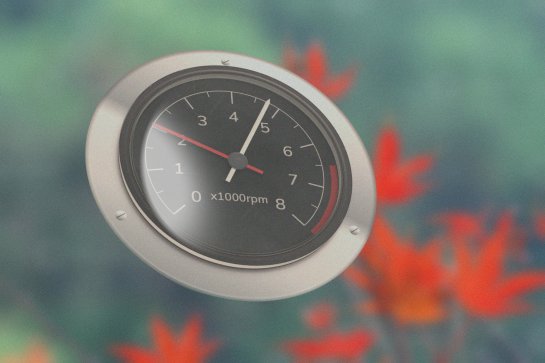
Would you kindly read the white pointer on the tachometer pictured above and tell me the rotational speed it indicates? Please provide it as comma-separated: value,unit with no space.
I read 4750,rpm
